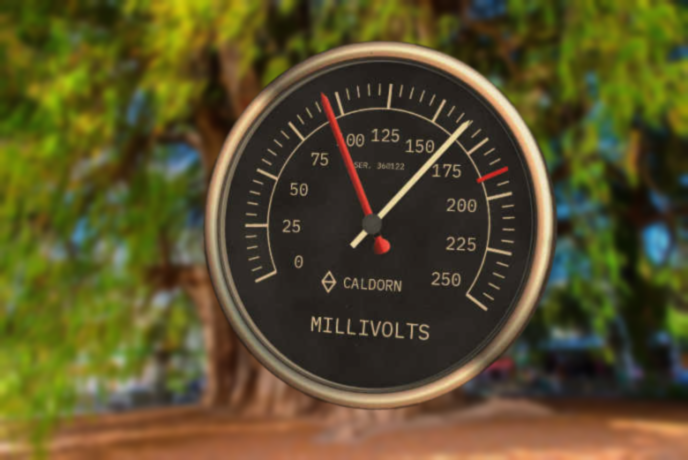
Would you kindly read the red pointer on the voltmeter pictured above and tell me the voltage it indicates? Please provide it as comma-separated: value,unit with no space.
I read 95,mV
